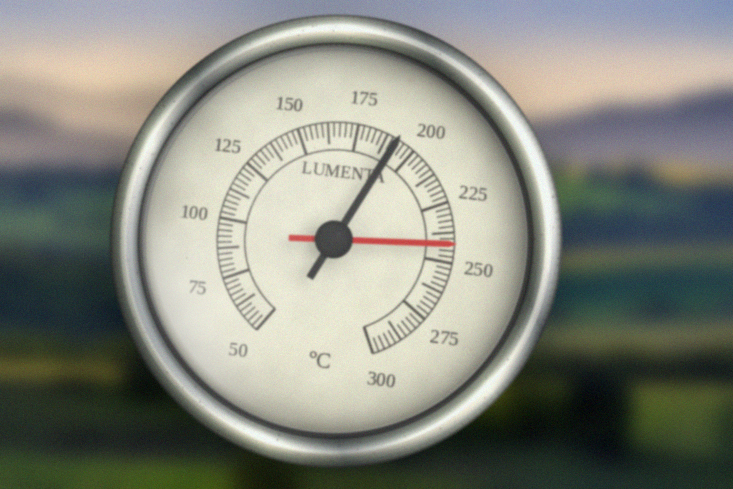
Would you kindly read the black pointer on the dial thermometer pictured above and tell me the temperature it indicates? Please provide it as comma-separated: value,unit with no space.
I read 192.5,°C
